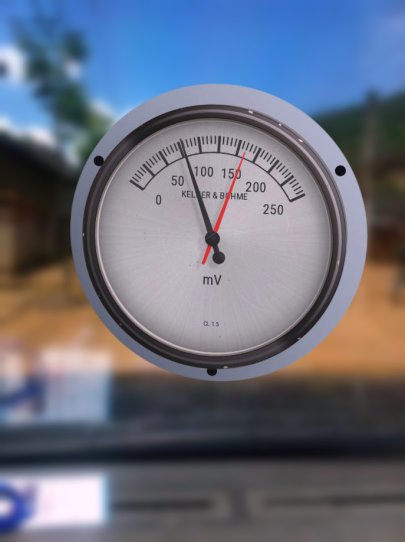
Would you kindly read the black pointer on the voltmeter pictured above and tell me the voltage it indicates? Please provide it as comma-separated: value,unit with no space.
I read 80,mV
